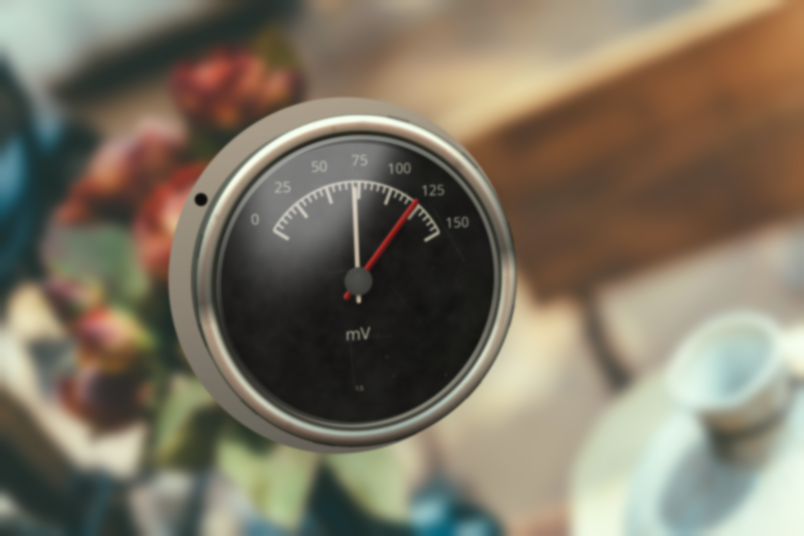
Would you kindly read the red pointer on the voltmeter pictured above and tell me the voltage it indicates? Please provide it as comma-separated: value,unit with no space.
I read 120,mV
